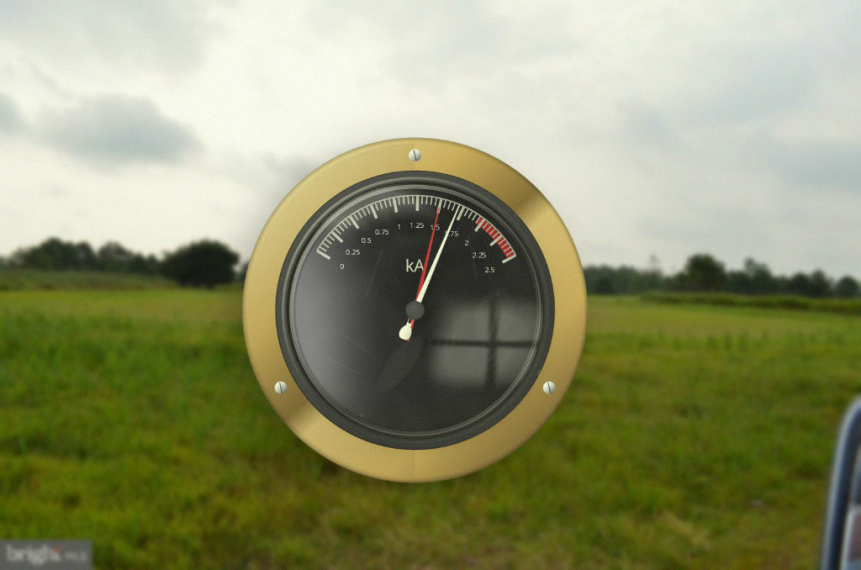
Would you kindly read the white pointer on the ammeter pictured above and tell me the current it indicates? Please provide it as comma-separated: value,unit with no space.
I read 1.7,kA
